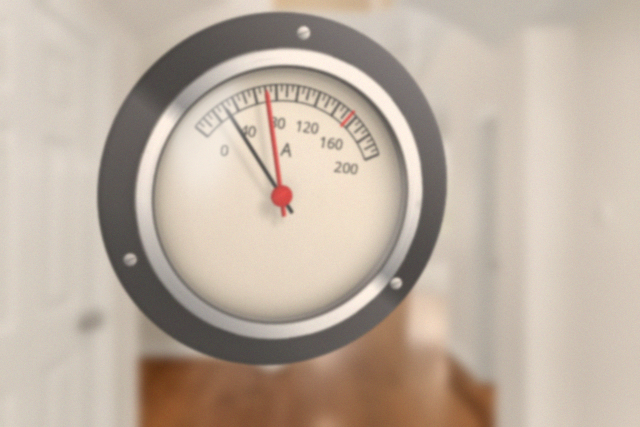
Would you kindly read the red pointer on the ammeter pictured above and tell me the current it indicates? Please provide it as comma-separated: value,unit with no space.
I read 70,A
